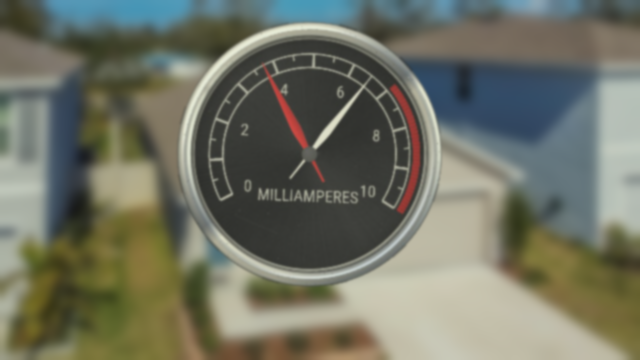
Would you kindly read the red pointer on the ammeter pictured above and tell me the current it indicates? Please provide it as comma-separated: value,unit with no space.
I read 3.75,mA
